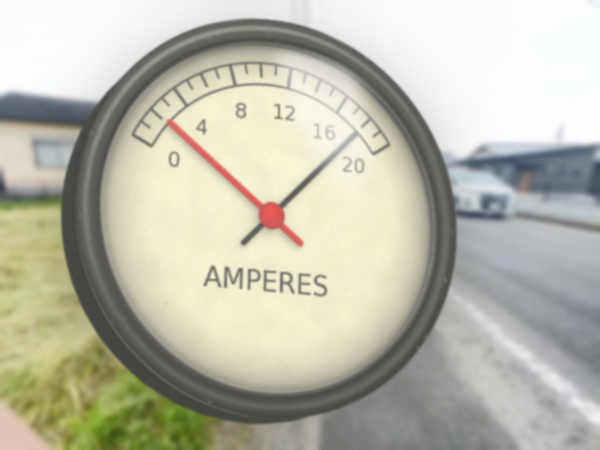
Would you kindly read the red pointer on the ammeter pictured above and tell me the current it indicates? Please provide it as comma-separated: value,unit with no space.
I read 2,A
